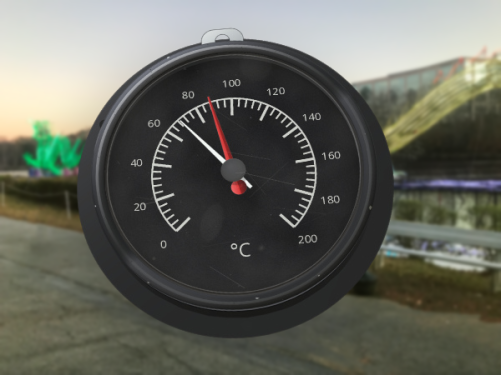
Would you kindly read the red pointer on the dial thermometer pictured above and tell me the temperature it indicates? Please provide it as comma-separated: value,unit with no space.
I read 88,°C
